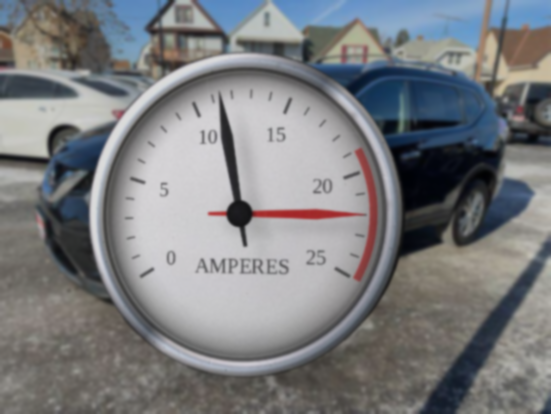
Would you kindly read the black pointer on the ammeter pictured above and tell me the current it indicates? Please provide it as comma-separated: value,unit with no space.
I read 11.5,A
